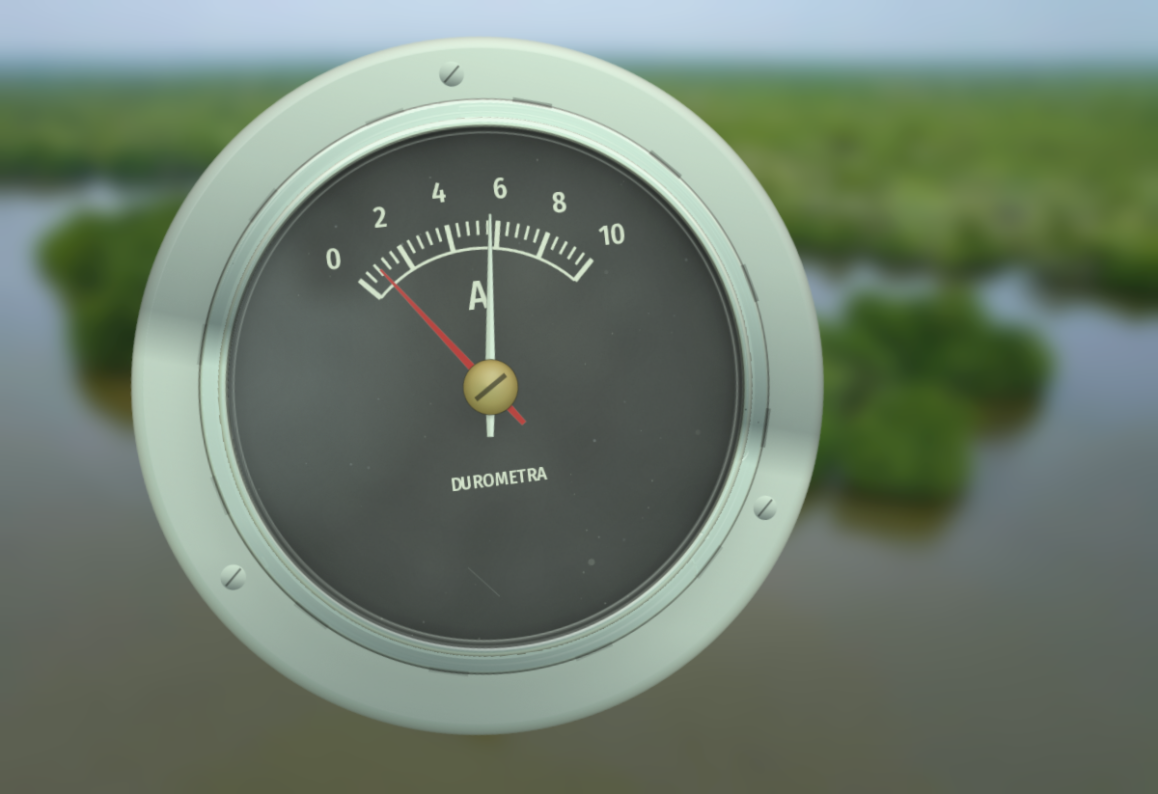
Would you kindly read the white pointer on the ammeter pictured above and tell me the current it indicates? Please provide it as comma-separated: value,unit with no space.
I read 5.6,A
